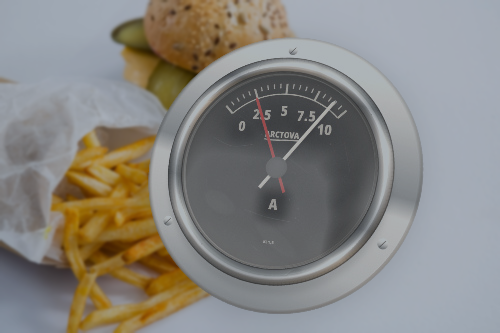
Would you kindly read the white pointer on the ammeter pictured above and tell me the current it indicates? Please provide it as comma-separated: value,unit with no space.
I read 9,A
